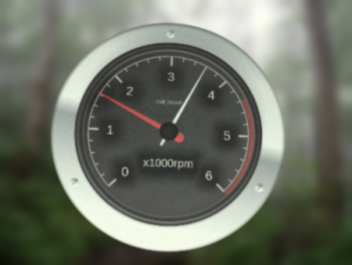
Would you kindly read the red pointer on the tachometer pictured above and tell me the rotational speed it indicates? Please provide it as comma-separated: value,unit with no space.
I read 1600,rpm
